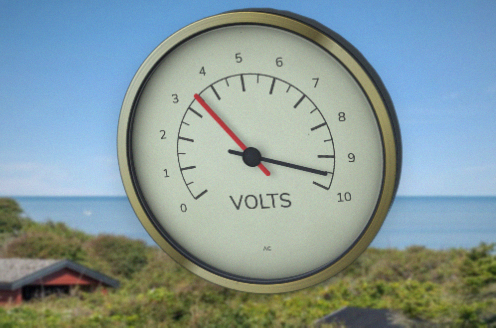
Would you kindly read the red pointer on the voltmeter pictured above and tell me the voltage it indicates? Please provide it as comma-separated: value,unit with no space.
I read 3.5,V
